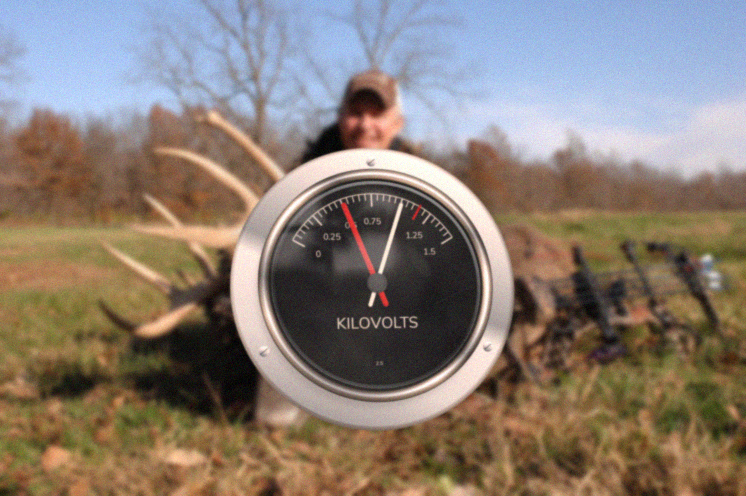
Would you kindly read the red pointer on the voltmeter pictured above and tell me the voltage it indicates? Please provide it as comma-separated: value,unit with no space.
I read 0.5,kV
